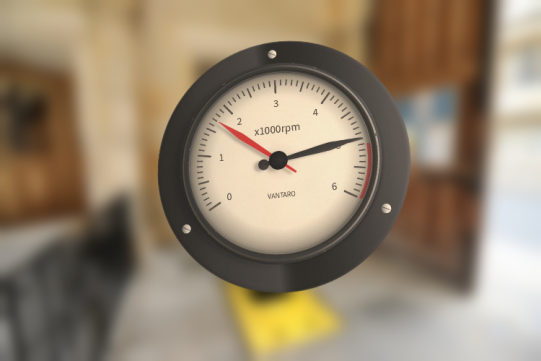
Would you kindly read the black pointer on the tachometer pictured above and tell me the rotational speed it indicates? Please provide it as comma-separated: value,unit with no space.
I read 5000,rpm
